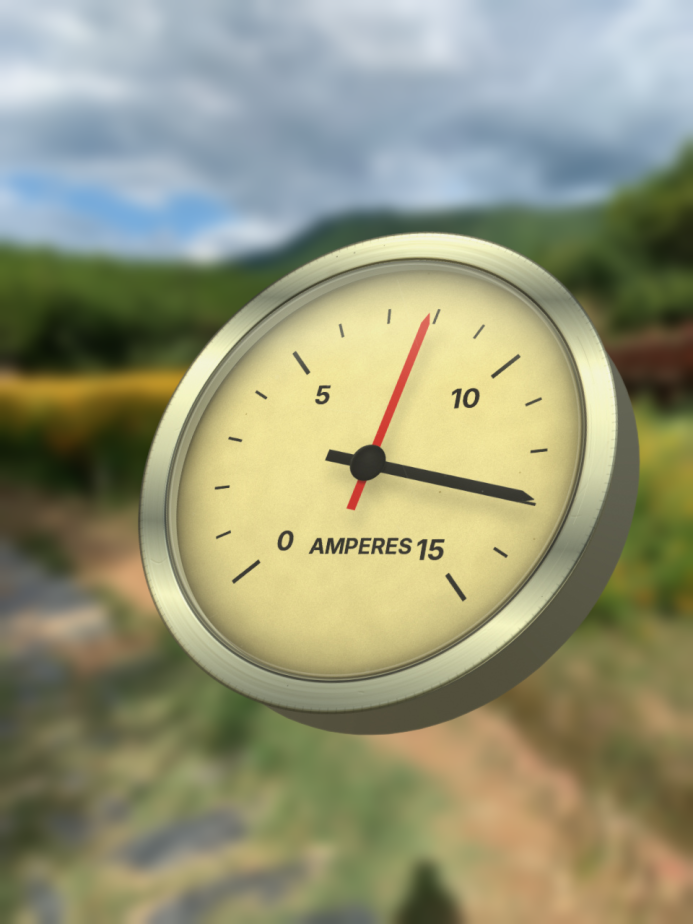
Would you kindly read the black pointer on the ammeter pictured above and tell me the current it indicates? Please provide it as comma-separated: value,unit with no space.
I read 13,A
